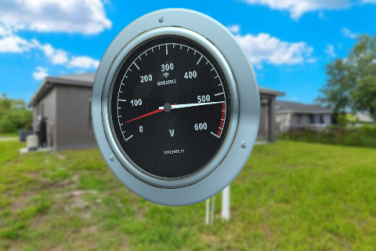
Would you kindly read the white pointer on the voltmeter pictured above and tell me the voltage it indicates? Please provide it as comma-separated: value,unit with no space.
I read 520,V
